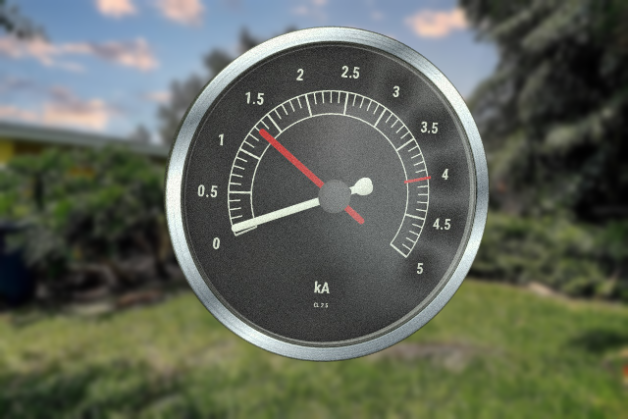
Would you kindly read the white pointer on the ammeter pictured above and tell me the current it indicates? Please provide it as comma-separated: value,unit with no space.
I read 0.1,kA
